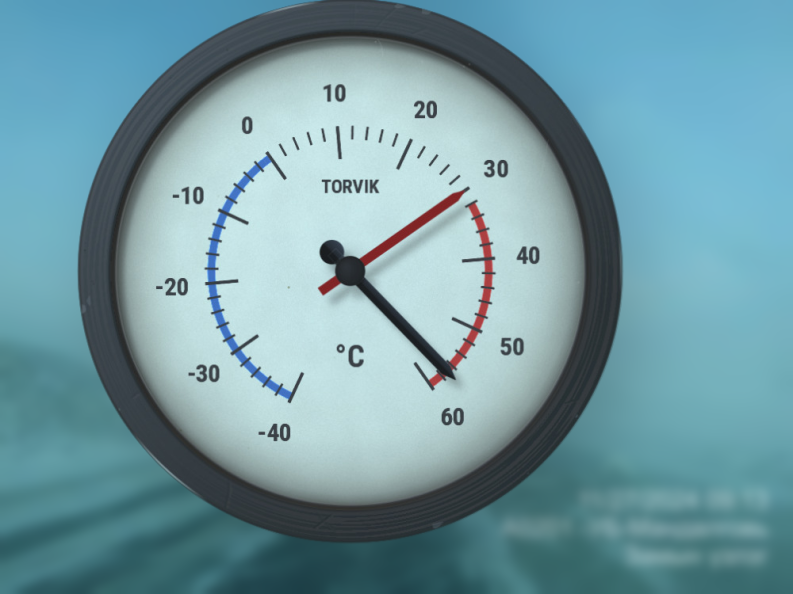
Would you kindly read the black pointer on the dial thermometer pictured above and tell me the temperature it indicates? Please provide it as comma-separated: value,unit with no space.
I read 57,°C
